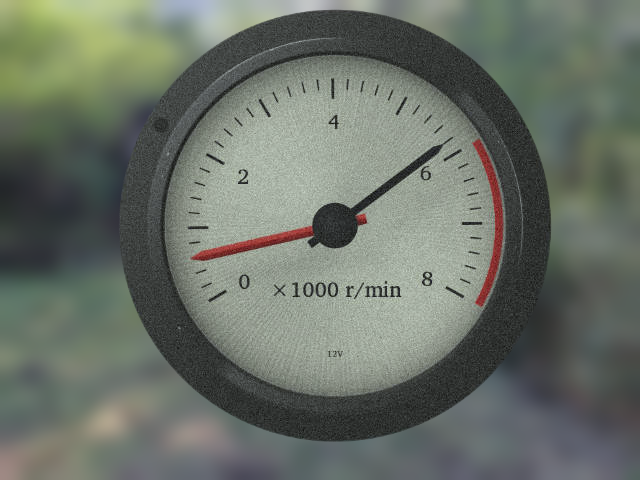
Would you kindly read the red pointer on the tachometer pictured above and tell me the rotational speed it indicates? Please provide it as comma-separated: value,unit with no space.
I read 600,rpm
